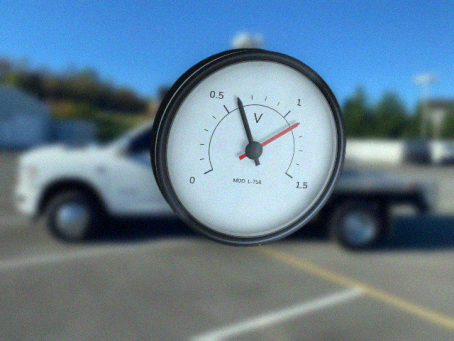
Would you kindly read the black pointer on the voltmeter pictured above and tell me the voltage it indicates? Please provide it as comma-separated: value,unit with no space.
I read 0.6,V
